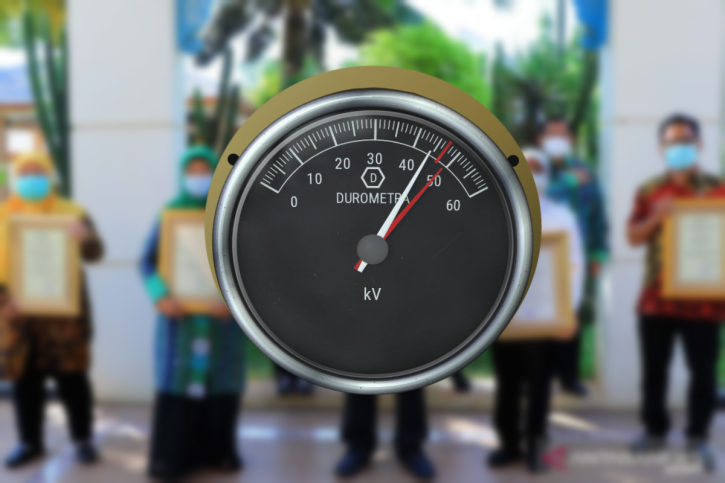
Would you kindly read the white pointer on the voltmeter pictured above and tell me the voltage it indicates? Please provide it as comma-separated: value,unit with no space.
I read 44,kV
